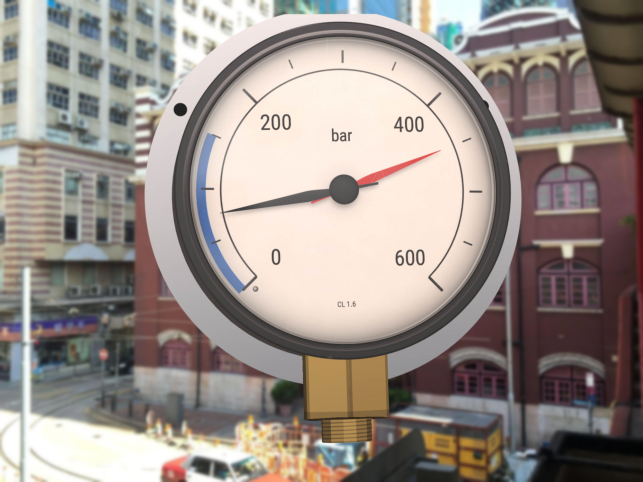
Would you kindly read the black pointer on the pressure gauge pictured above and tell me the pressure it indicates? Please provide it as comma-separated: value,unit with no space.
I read 75,bar
